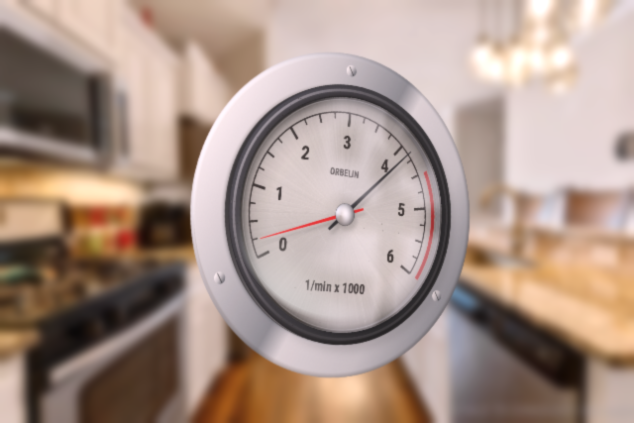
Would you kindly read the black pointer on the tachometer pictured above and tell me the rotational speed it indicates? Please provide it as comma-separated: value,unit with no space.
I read 4125,rpm
